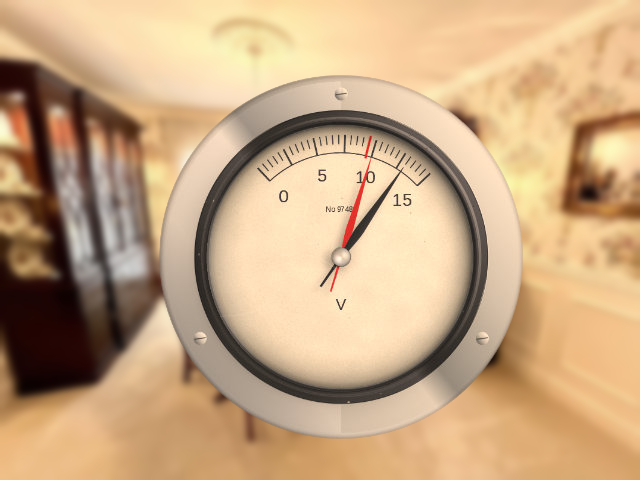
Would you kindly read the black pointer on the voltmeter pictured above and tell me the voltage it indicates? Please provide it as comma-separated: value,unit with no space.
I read 13,V
